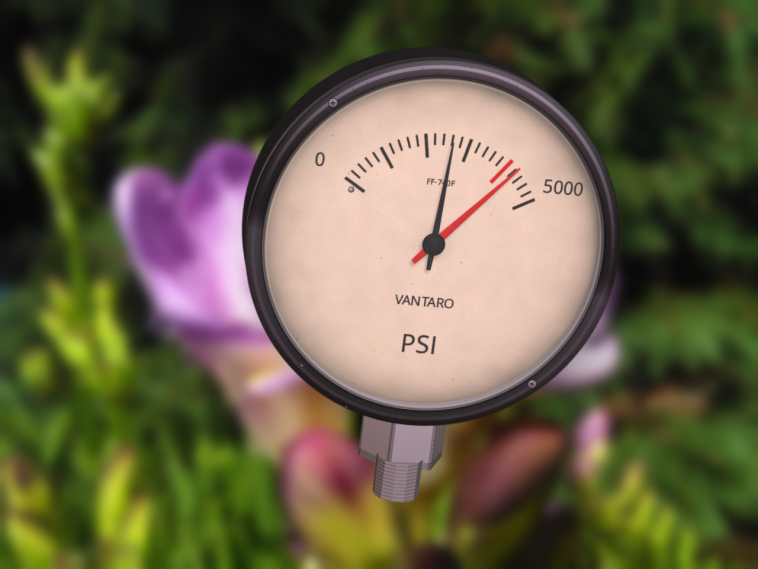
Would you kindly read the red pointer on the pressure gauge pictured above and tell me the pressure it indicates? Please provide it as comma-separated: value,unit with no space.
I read 4200,psi
